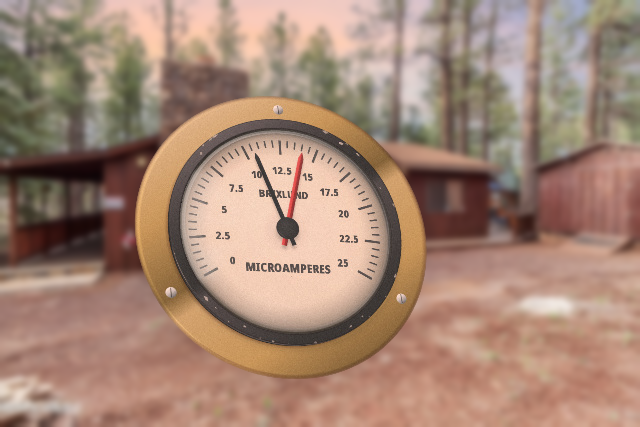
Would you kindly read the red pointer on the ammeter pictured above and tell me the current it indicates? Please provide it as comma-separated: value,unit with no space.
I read 14,µA
